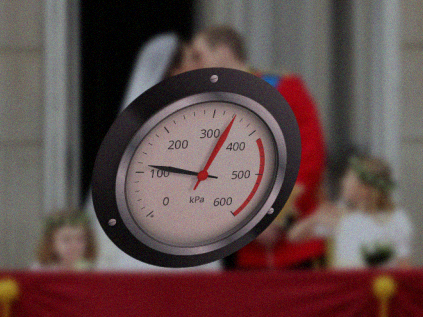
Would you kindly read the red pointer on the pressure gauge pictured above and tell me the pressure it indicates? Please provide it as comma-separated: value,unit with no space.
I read 340,kPa
